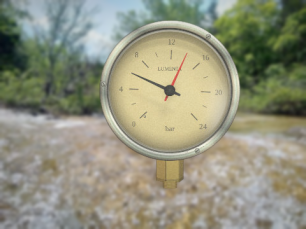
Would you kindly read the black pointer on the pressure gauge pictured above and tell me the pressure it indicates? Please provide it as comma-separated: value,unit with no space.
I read 6,bar
